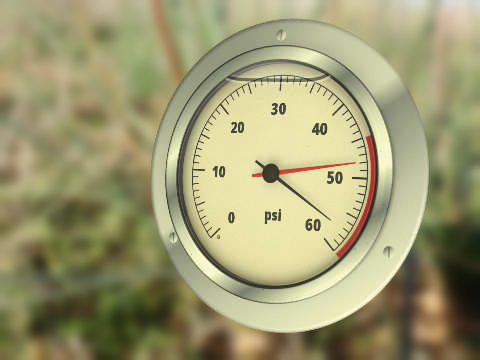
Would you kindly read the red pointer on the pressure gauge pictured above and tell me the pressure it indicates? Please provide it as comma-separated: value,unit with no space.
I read 48,psi
